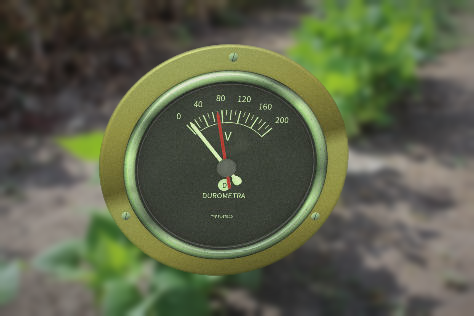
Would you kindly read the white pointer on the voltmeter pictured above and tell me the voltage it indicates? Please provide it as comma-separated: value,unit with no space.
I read 10,V
